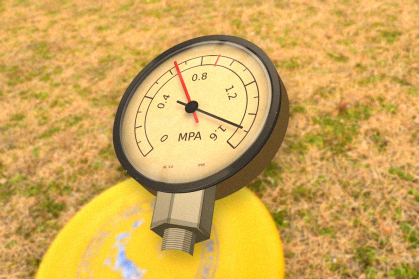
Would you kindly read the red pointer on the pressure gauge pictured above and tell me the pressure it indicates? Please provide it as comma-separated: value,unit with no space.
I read 0.65,MPa
